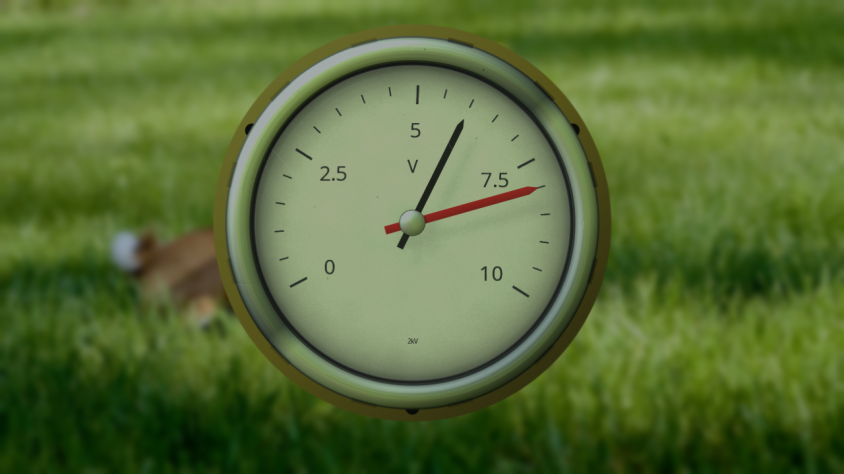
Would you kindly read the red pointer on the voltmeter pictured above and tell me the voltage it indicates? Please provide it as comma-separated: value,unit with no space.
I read 8,V
